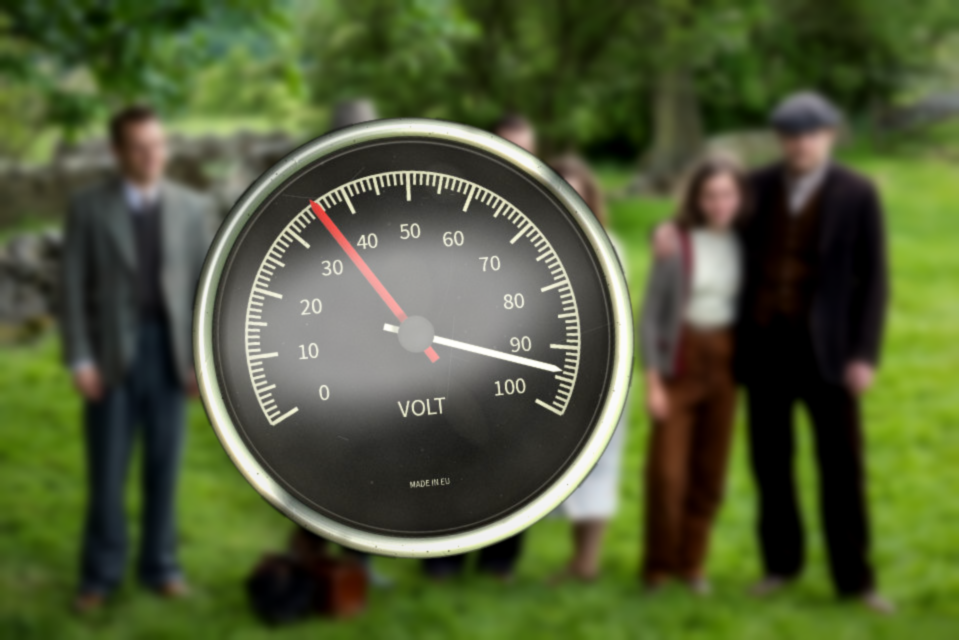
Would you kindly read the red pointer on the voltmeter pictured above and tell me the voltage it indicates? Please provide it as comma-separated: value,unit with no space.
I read 35,V
